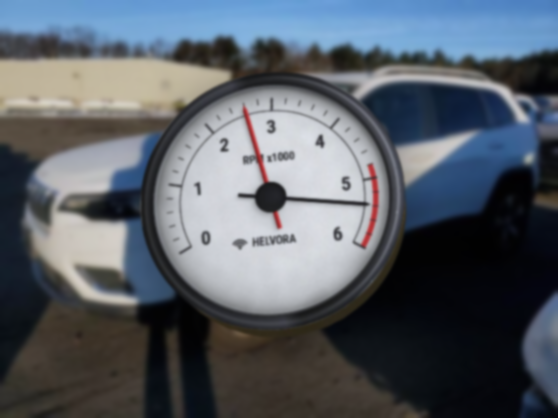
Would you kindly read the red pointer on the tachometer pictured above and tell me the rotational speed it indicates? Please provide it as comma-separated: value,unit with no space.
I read 2600,rpm
